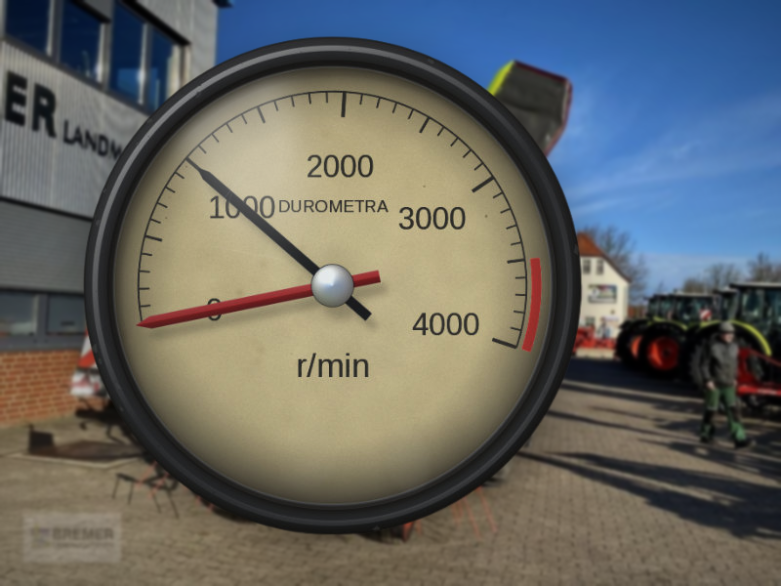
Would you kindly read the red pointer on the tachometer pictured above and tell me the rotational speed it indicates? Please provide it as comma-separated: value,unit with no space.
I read 0,rpm
